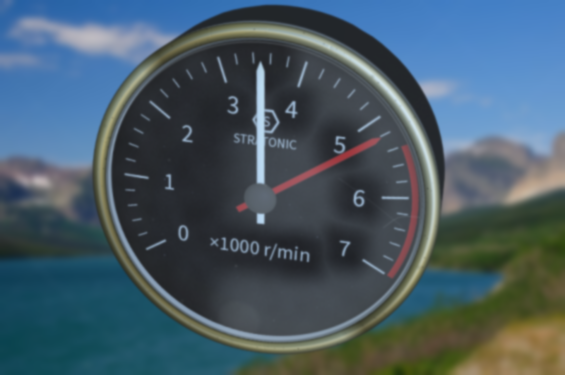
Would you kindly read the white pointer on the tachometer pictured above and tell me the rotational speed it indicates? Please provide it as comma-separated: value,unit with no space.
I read 3500,rpm
